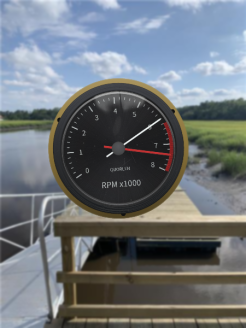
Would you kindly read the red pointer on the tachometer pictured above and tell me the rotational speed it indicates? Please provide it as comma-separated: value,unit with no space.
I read 7400,rpm
